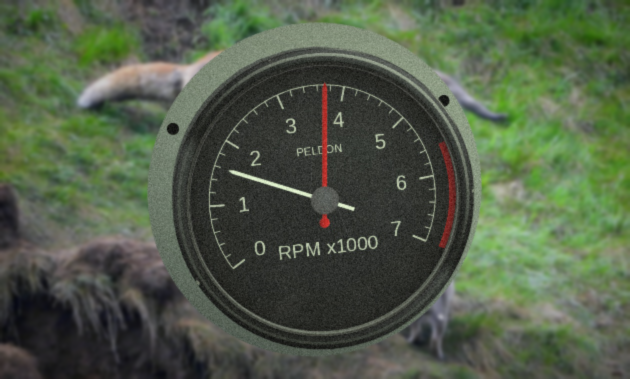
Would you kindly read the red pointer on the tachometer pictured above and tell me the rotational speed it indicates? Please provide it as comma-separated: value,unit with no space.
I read 3700,rpm
